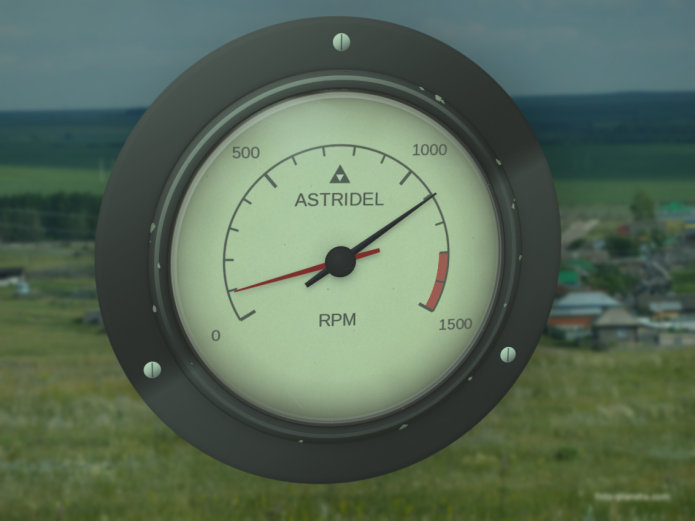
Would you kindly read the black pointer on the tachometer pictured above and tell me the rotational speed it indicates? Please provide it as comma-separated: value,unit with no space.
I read 1100,rpm
